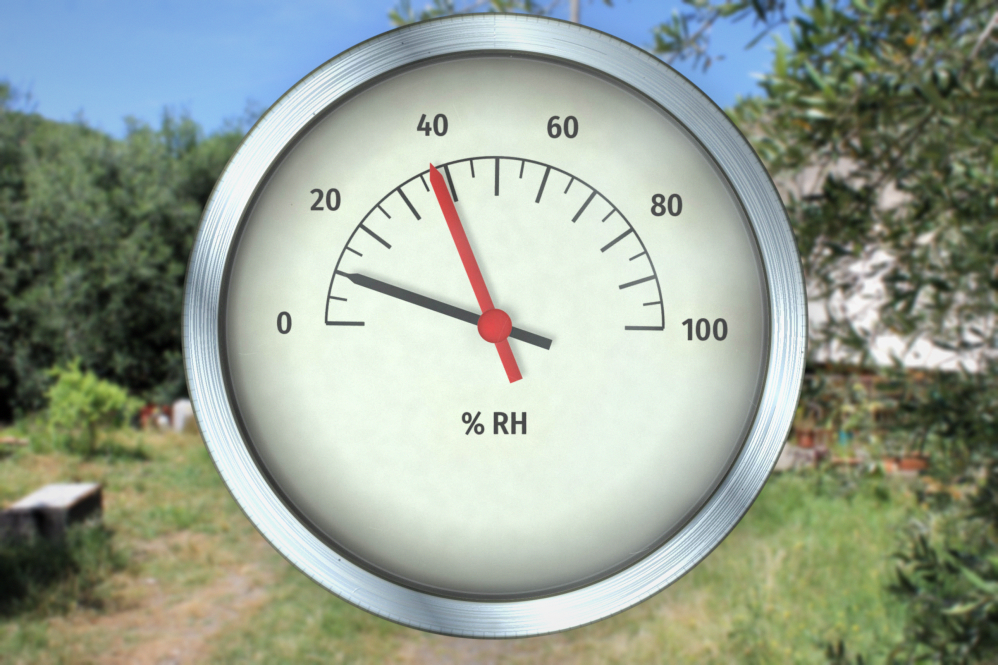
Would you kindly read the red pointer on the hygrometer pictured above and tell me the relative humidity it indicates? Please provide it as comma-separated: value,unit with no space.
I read 37.5,%
